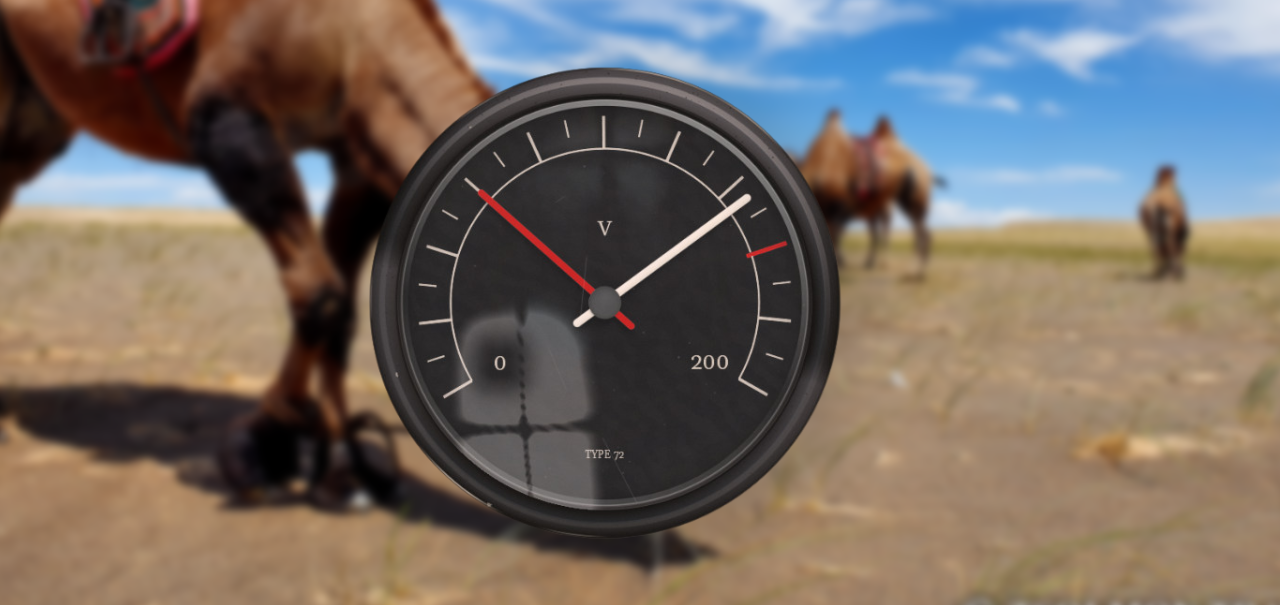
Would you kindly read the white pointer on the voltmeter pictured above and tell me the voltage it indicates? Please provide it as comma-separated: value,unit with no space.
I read 145,V
